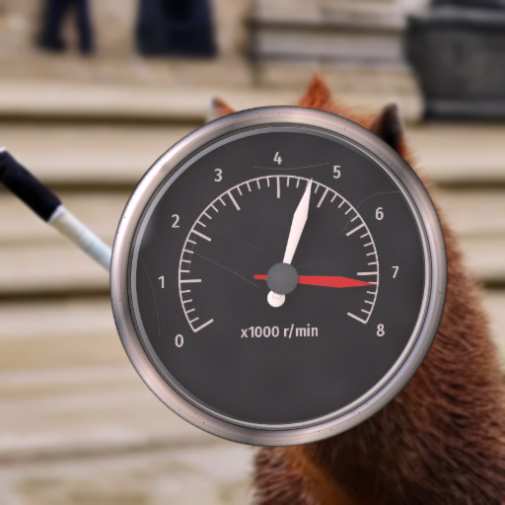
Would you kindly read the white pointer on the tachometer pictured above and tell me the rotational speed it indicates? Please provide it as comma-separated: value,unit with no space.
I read 4600,rpm
